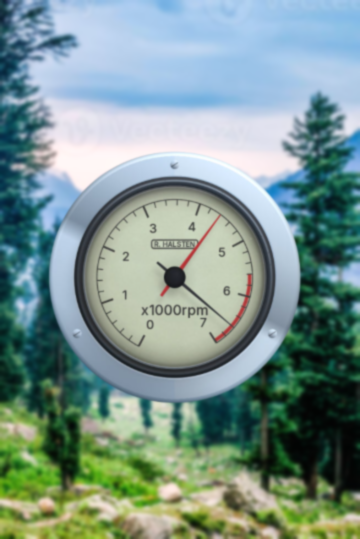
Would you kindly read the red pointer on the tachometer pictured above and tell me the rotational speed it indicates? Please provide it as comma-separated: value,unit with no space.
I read 4400,rpm
